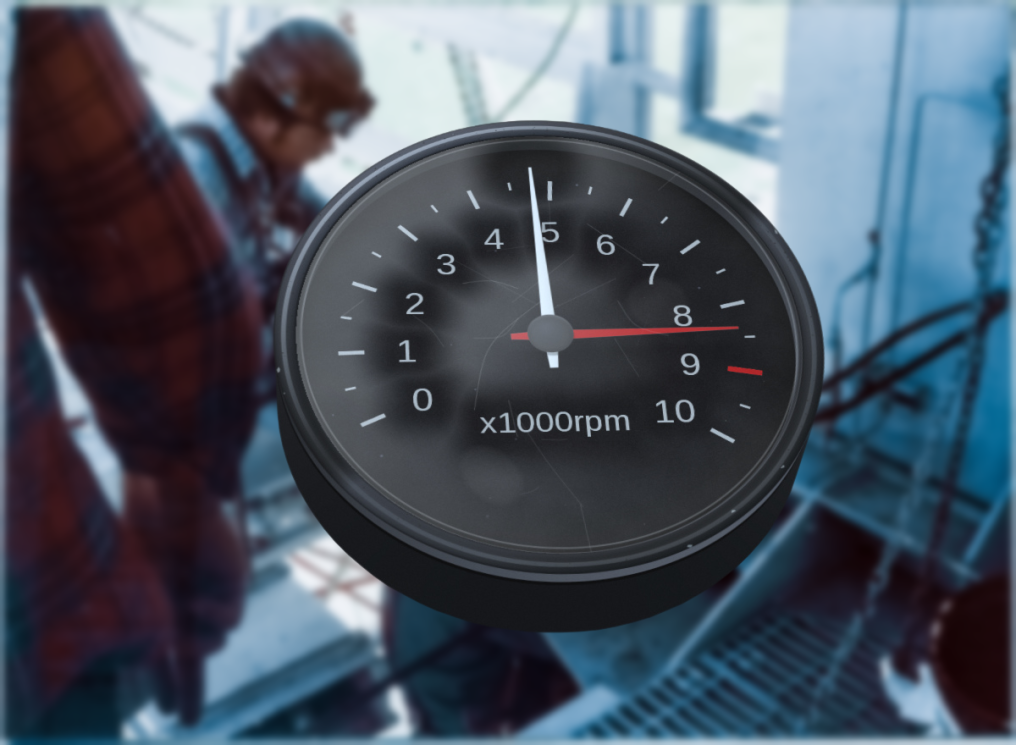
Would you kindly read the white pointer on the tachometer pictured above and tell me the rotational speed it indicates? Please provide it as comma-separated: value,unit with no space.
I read 4750,rpm
